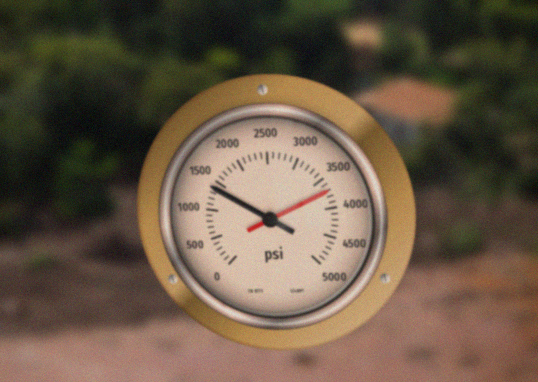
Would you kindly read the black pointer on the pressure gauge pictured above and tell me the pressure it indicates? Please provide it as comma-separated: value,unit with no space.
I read 1400,psi
